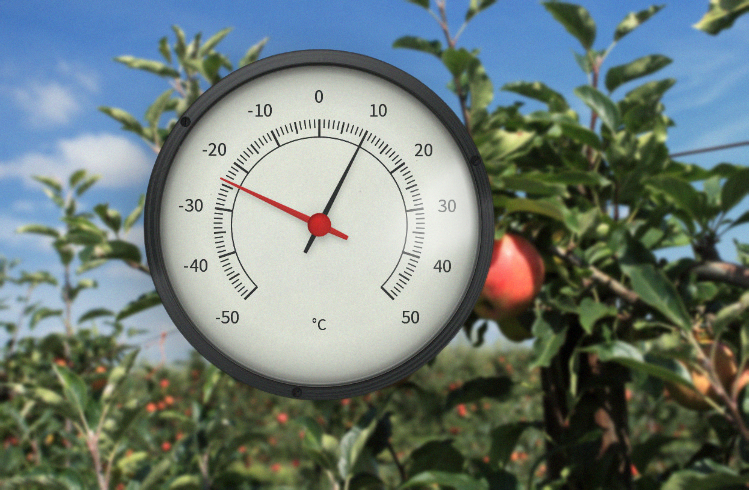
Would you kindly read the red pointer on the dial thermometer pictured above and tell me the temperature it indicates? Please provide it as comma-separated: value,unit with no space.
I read -24,°C
